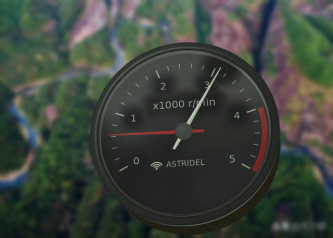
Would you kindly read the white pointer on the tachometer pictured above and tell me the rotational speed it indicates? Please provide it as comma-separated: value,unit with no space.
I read 3100,rpm
